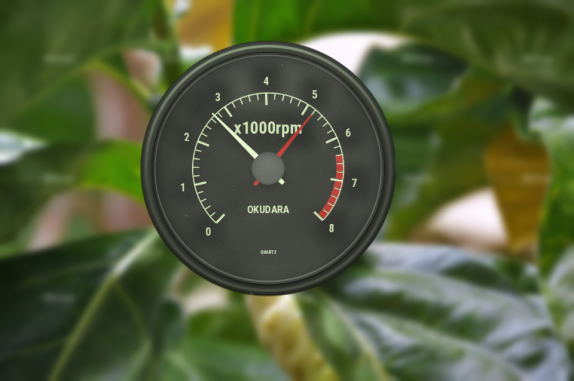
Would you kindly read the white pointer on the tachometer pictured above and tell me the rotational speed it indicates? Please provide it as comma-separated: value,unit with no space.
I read 2700,rpm
